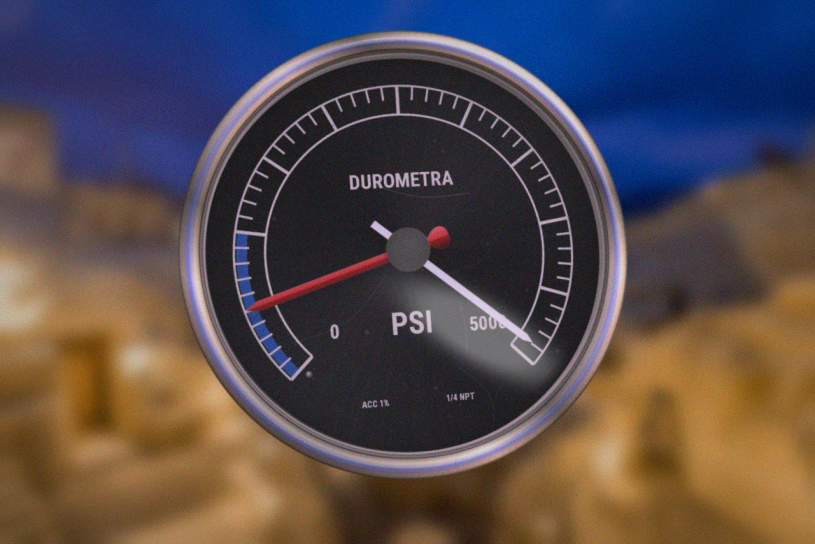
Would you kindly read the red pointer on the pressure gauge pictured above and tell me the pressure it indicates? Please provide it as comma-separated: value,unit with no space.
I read 500,psi
